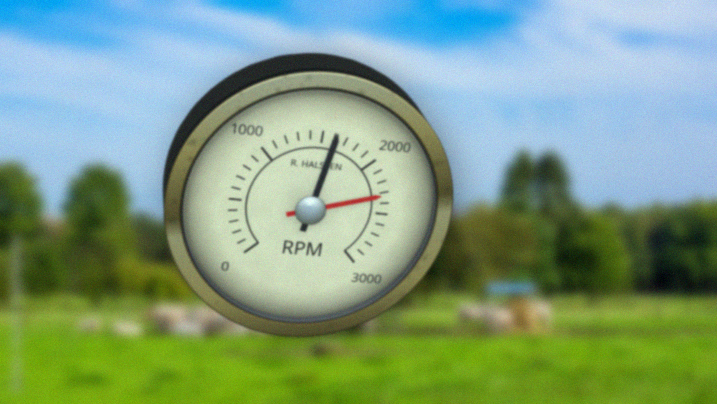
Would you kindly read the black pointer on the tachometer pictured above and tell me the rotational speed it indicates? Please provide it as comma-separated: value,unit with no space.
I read 1600,rpm
